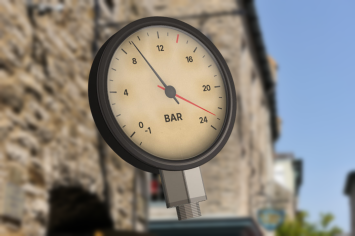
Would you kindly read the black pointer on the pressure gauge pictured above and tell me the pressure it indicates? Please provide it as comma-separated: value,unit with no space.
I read 9,bar
